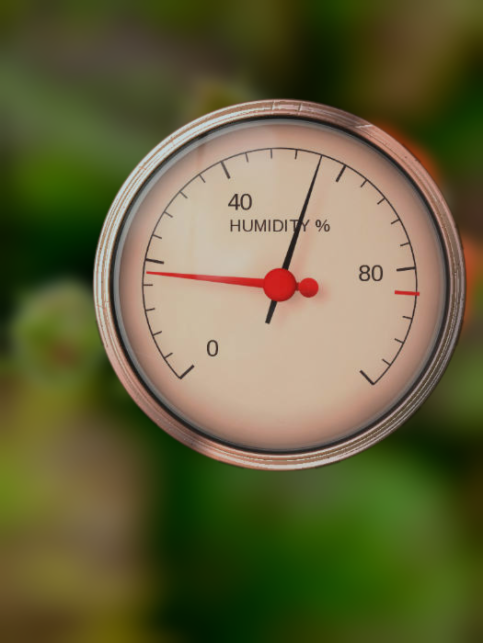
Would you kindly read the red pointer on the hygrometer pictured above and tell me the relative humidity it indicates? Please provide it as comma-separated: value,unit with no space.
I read 18,%
